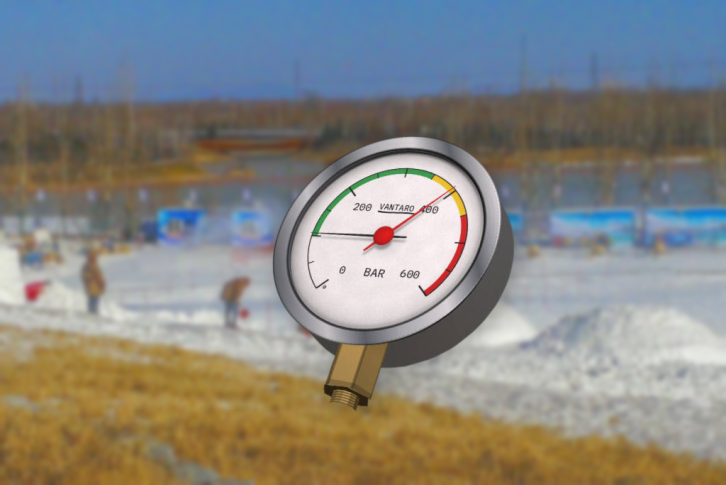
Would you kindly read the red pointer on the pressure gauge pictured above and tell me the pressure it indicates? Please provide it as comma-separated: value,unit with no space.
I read 400,bar
